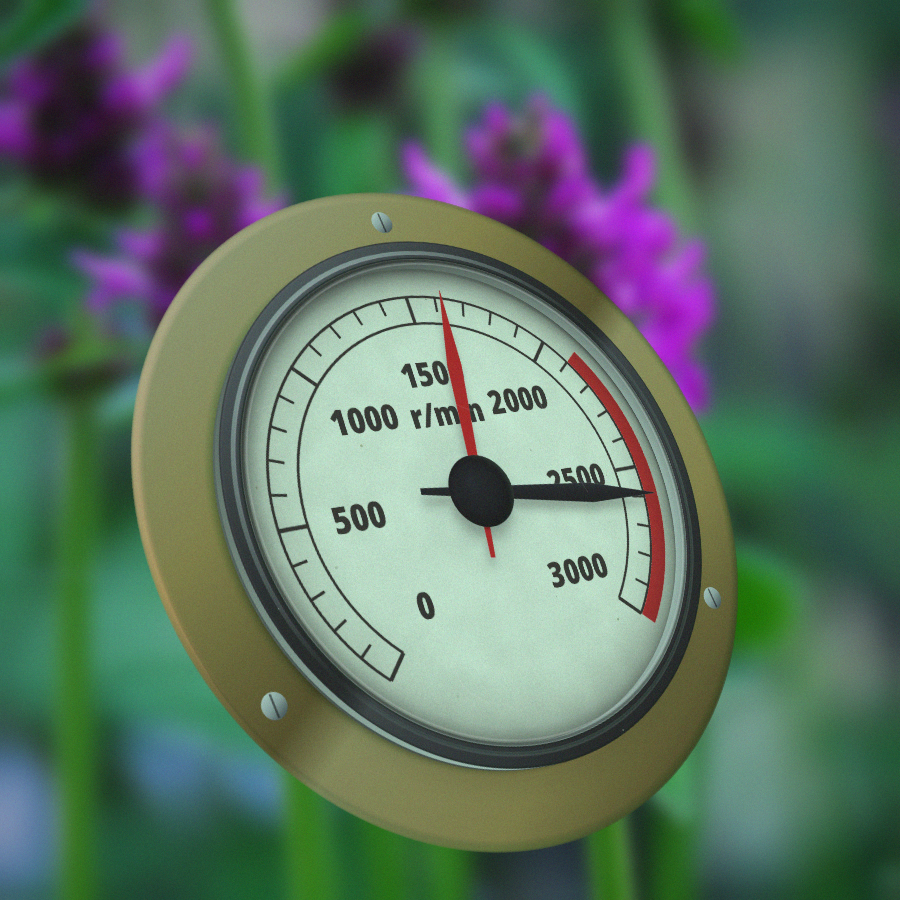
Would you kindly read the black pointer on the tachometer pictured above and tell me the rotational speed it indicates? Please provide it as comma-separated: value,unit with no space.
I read 2600,rpm
